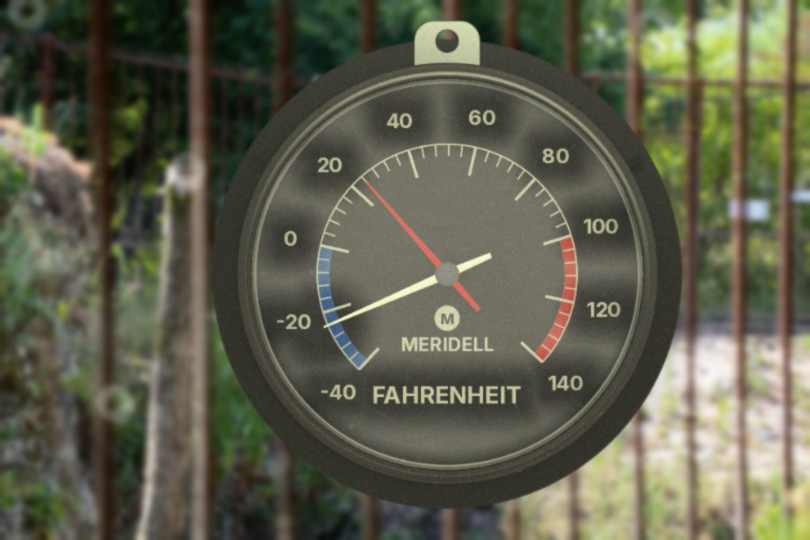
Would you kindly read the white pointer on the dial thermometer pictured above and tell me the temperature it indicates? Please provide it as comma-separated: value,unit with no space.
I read -24,°F
